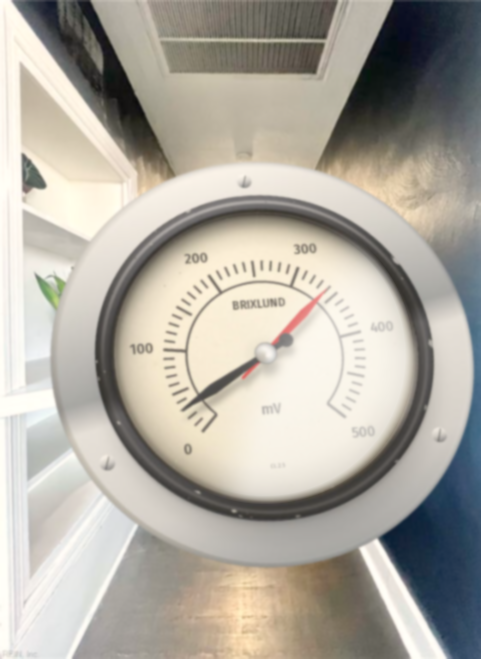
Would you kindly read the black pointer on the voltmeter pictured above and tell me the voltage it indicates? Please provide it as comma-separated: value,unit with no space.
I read 30,mV
